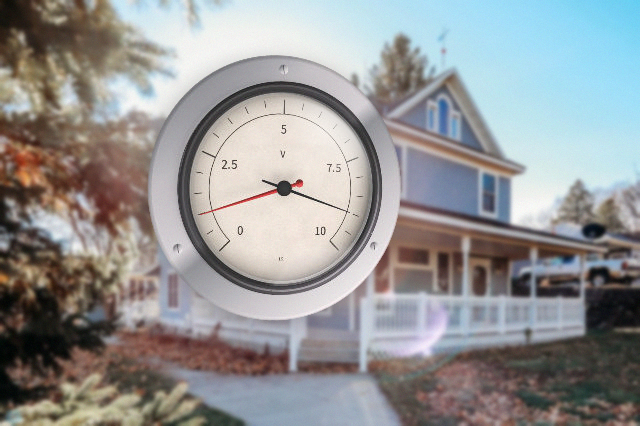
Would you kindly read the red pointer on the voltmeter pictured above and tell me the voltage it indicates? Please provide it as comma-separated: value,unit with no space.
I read 1,V
